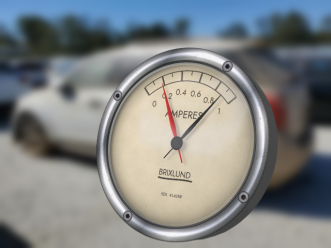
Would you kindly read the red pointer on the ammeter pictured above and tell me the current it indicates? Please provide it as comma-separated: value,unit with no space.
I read 0.2,A
